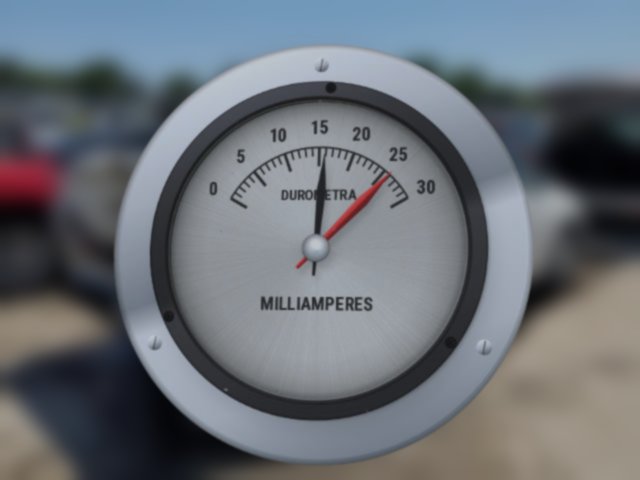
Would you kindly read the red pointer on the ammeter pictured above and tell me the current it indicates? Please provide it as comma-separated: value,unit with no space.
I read 26,mA
